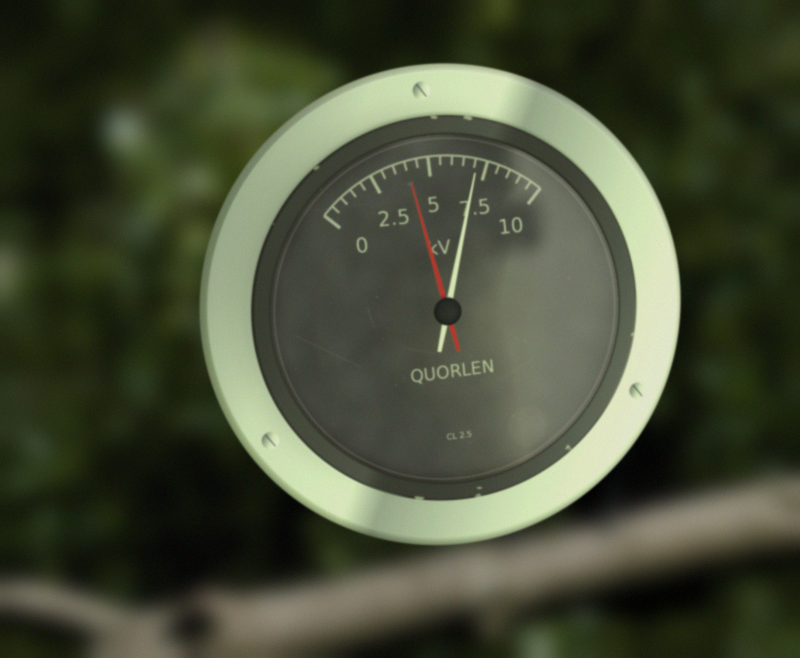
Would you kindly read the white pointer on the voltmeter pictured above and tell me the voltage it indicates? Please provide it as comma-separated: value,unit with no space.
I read 7,kV
